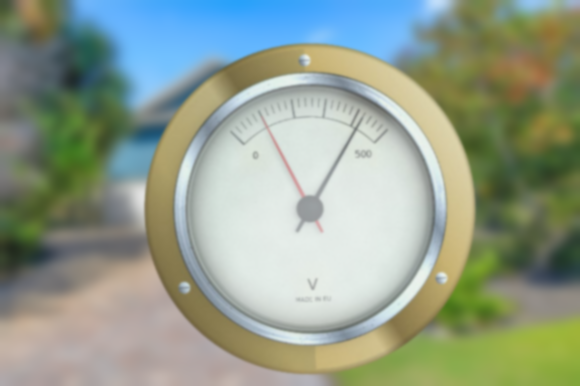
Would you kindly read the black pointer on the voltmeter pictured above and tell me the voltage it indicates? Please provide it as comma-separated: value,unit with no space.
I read 420,V
